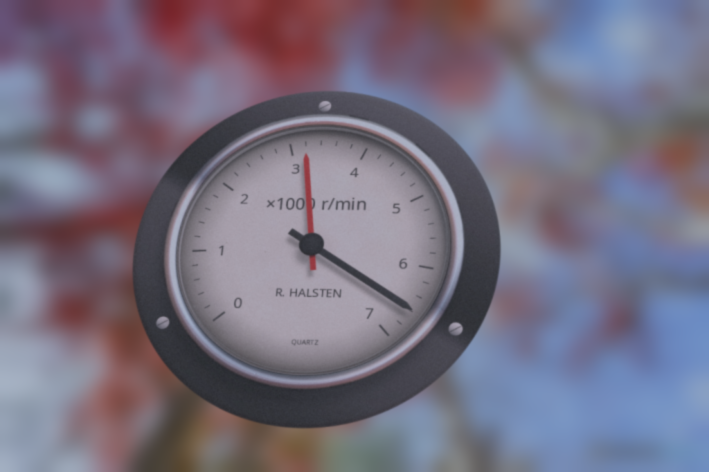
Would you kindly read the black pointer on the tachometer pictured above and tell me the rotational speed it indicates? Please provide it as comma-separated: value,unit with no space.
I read 6600,rpm
